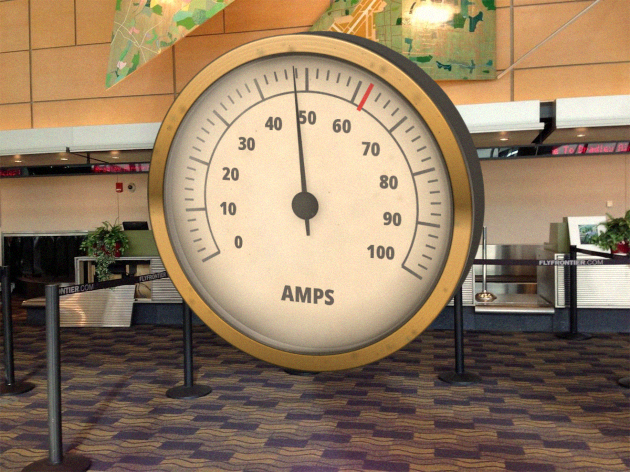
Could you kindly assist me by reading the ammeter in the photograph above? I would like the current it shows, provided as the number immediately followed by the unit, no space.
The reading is 48A
